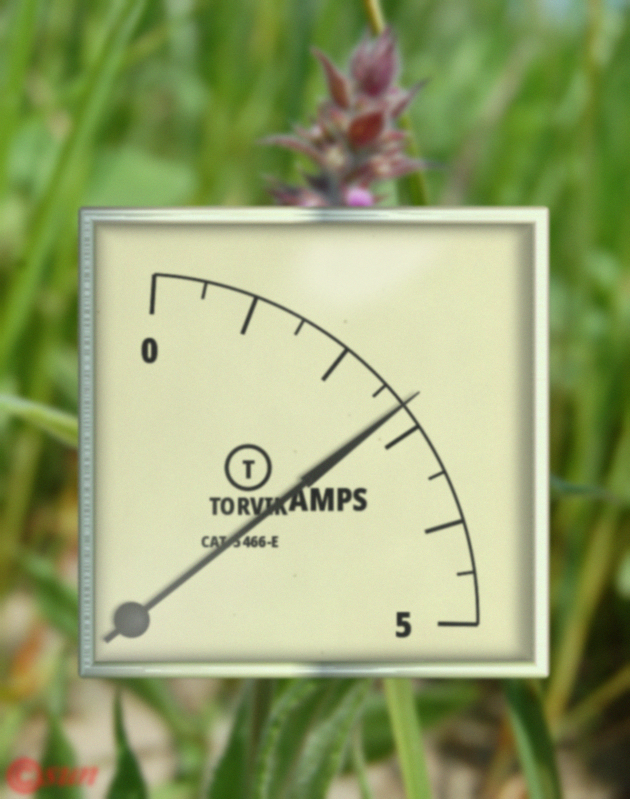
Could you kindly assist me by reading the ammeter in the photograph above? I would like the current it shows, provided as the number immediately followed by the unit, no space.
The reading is 2.75A
